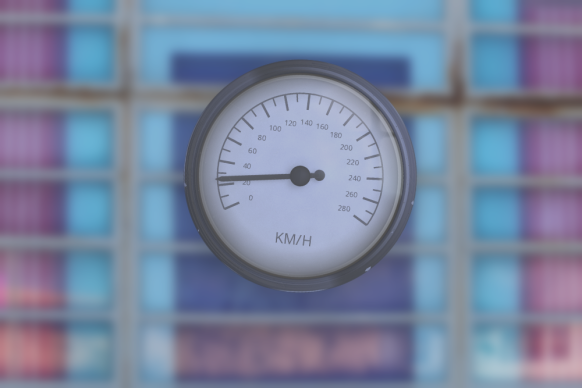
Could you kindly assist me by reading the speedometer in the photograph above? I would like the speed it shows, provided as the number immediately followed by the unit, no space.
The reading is 25km/h
